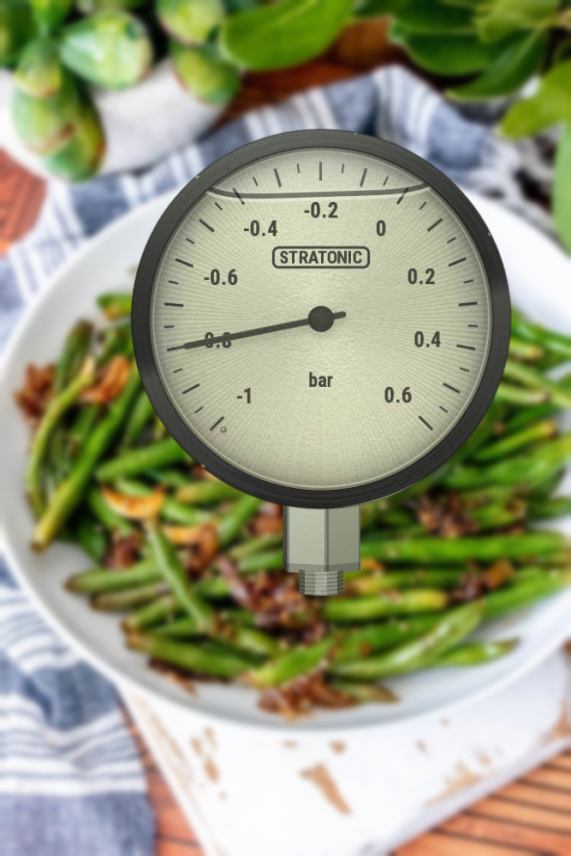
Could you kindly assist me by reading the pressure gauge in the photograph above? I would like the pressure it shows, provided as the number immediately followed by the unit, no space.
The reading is -0.8bar
